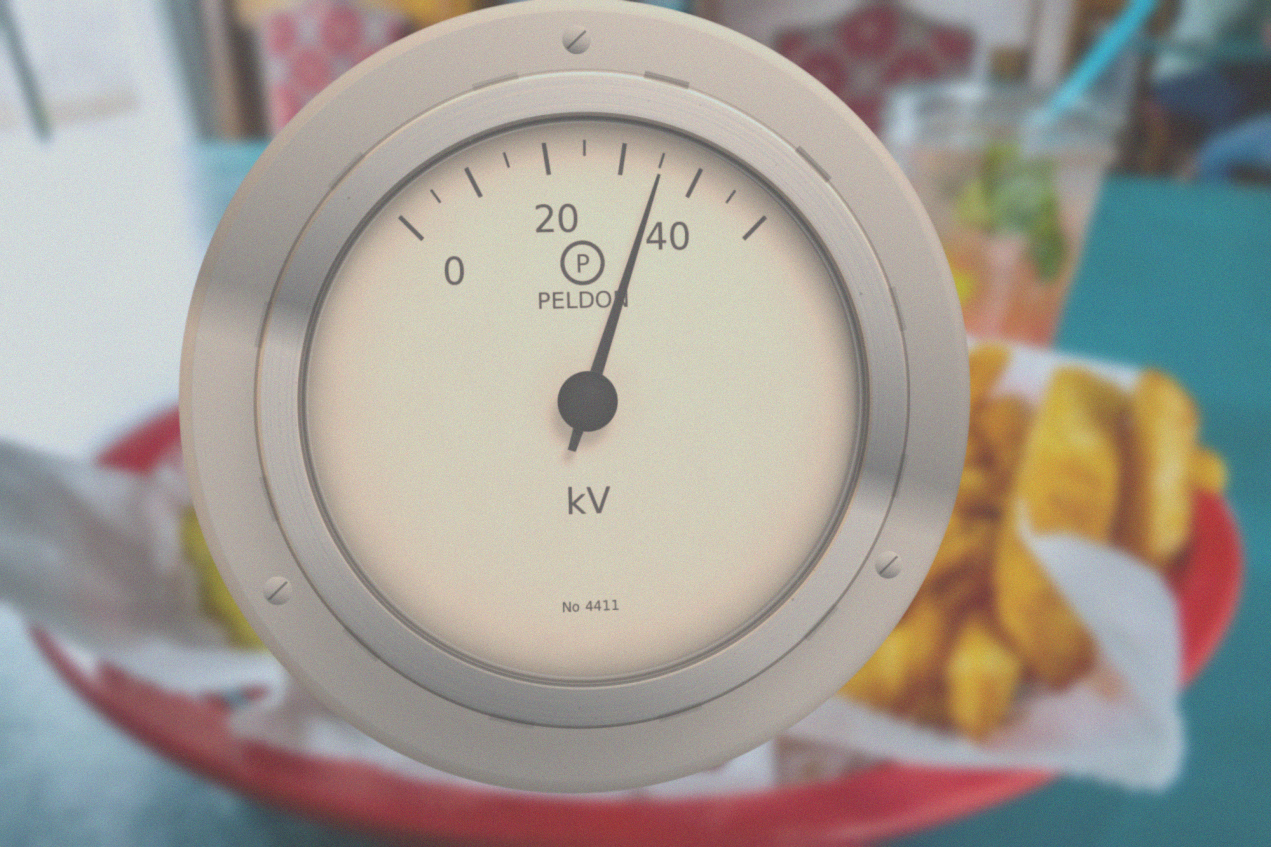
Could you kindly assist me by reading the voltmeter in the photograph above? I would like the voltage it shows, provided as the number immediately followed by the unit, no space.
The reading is 35kV
